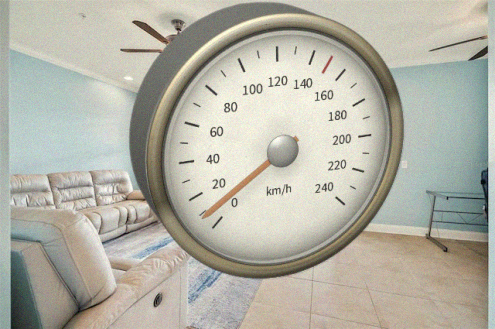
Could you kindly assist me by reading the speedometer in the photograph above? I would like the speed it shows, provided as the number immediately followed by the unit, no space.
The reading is 10km/h
